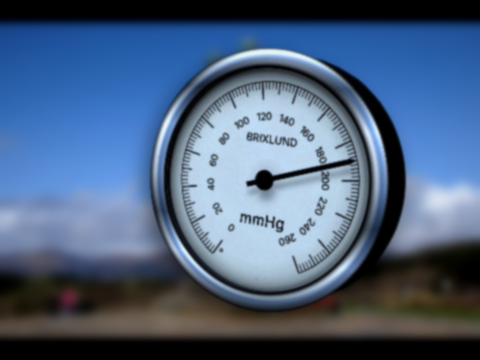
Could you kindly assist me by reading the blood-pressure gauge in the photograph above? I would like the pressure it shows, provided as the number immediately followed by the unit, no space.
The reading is 190mmHg
